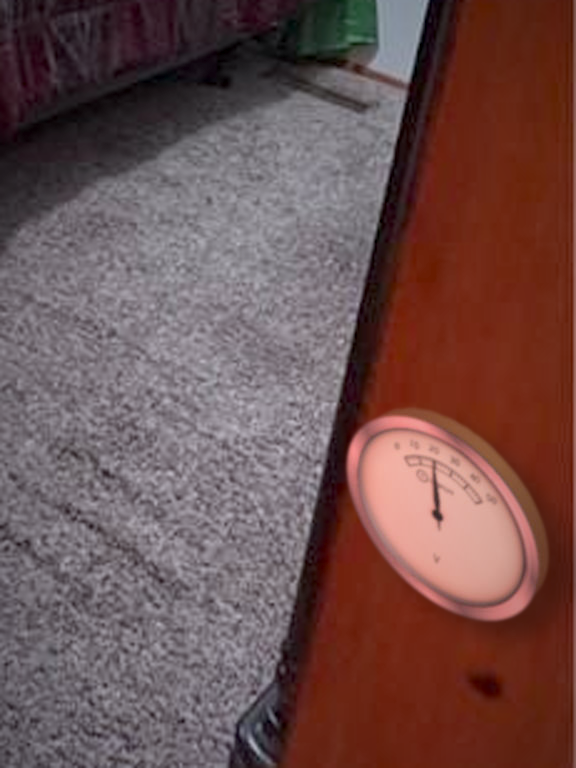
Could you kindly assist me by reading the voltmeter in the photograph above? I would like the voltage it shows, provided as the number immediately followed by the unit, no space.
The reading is 20V
